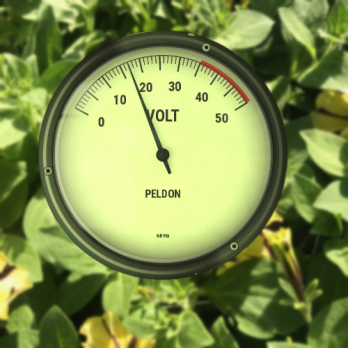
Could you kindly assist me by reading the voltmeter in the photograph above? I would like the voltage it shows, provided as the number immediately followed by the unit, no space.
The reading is 17V
